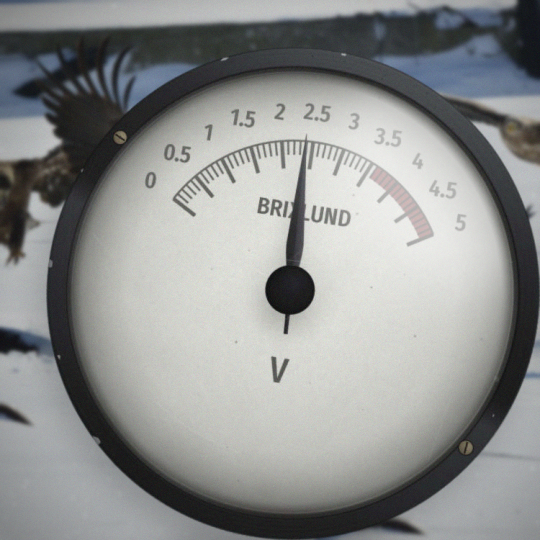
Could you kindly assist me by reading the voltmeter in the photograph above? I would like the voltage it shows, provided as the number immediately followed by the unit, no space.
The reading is 2.4V
